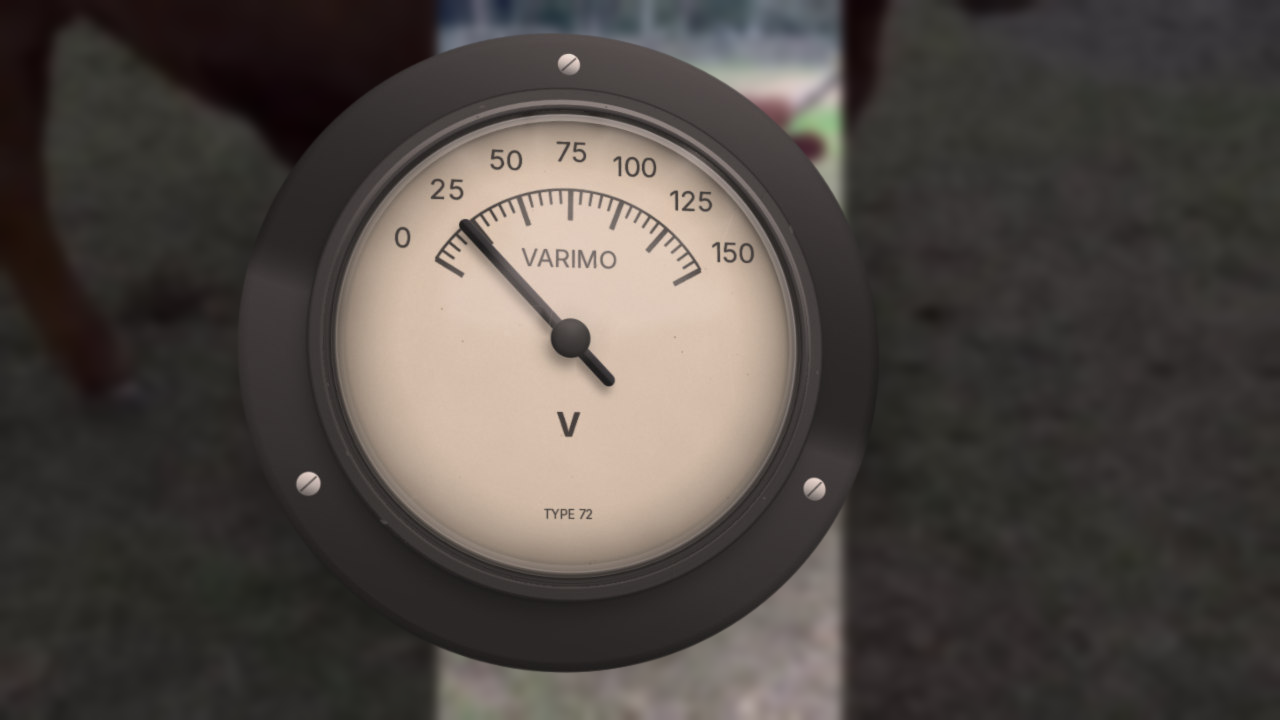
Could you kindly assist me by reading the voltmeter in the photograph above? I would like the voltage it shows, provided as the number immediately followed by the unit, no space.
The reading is 20V
